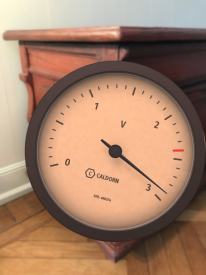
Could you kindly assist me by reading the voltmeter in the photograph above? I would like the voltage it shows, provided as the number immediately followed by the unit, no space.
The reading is 2.9V
